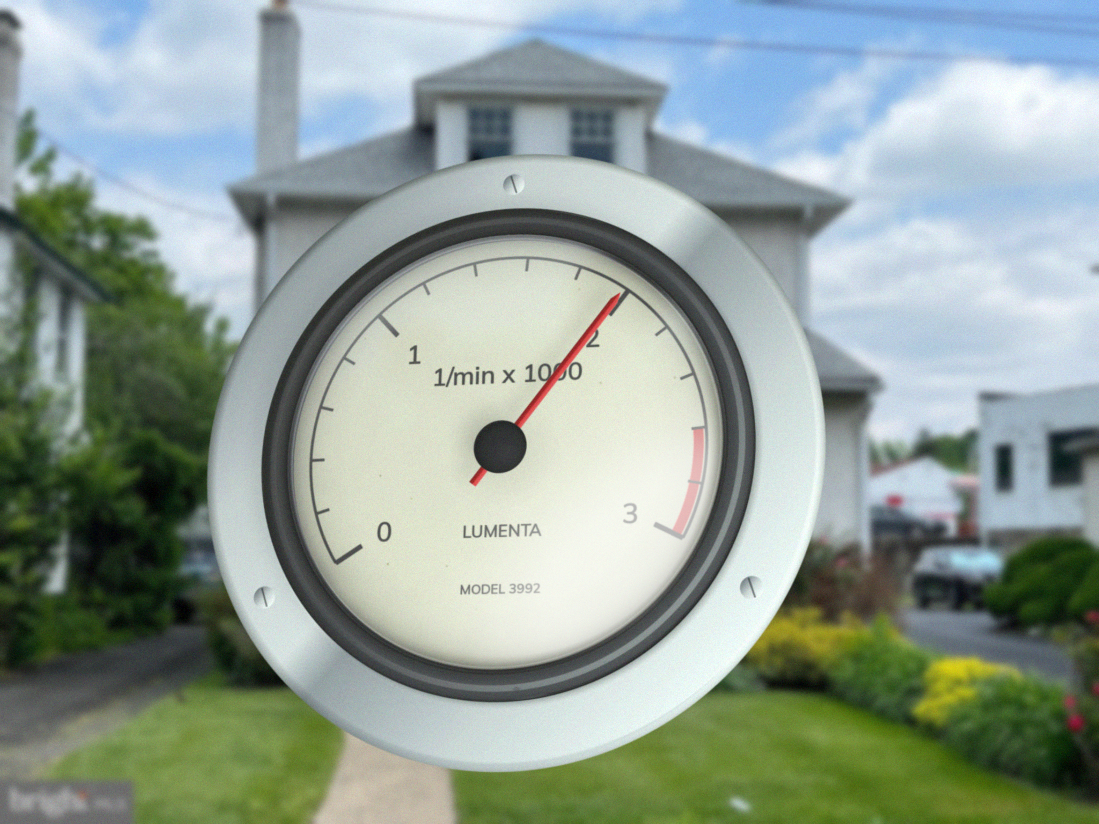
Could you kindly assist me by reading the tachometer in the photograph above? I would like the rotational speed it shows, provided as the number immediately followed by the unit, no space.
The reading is 2000rpm
